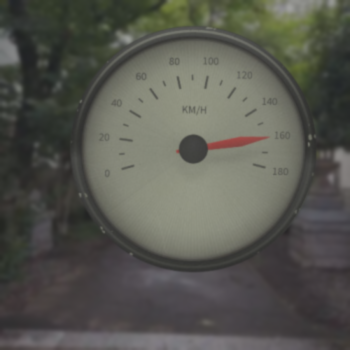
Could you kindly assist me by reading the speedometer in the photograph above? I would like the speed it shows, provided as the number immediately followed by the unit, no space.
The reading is 160km/h
